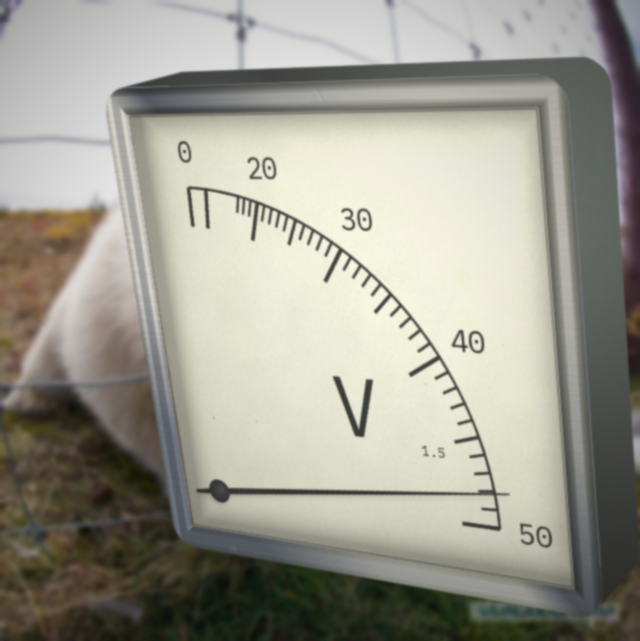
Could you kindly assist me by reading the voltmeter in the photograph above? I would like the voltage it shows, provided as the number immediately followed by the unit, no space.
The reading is 48V
